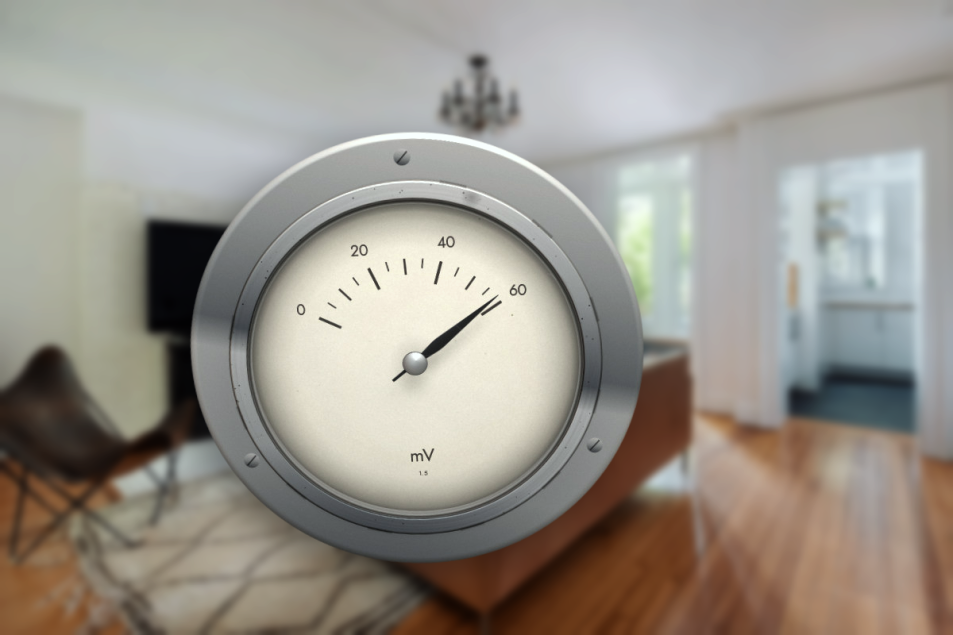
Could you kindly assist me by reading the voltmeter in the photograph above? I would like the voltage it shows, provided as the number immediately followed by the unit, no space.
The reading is 57.5mV
